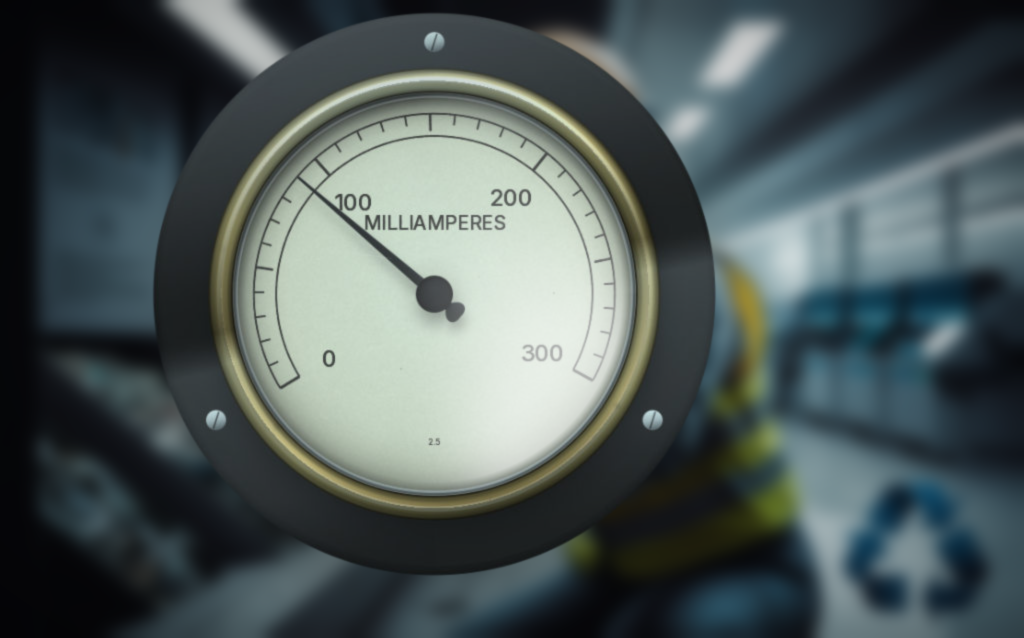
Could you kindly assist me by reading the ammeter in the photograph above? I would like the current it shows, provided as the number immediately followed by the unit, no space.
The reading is 90mA
